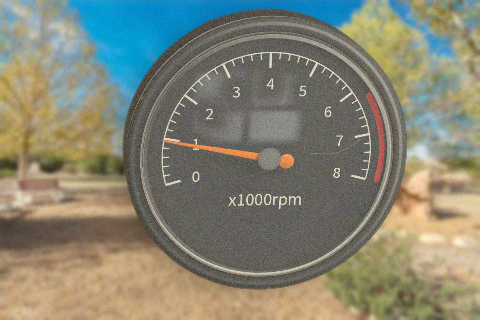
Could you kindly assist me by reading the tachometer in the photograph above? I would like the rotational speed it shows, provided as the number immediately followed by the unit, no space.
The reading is 1000rpm
